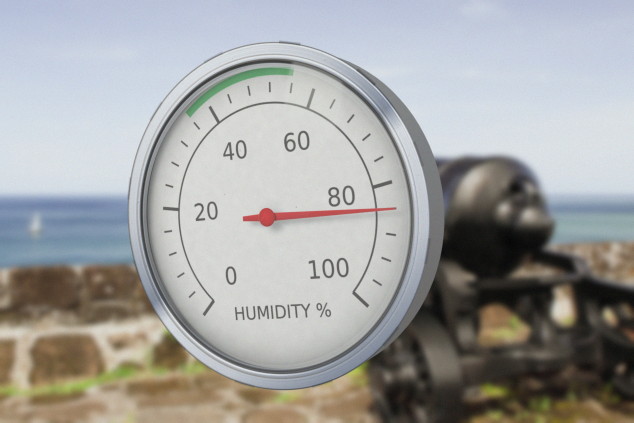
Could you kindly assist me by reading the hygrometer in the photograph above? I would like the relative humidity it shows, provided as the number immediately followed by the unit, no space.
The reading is 84%
